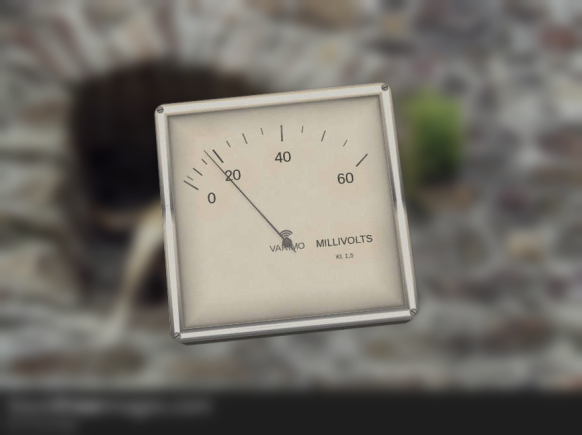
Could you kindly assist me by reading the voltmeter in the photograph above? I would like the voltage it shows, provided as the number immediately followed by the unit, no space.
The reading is 17.5mV
